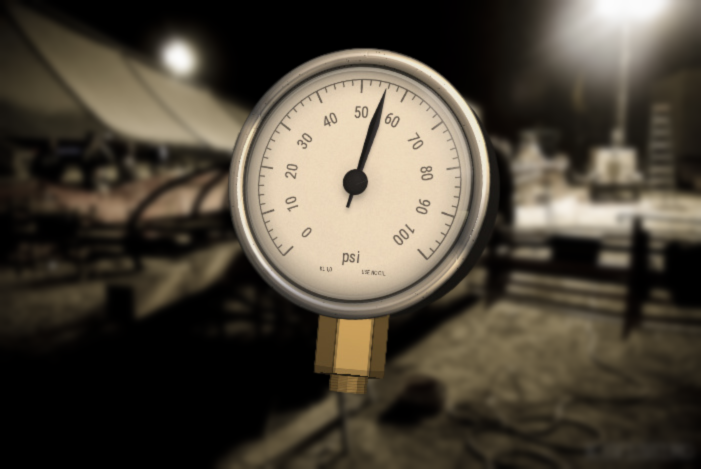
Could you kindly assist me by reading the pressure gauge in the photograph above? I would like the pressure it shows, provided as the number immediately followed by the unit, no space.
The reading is 56psi
